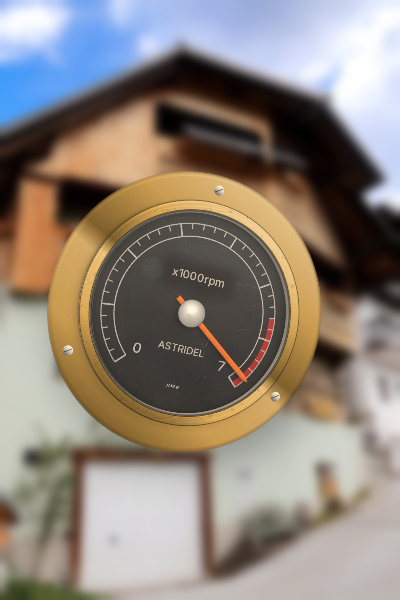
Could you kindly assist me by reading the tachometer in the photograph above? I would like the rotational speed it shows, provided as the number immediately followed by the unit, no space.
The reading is 6800rpm
